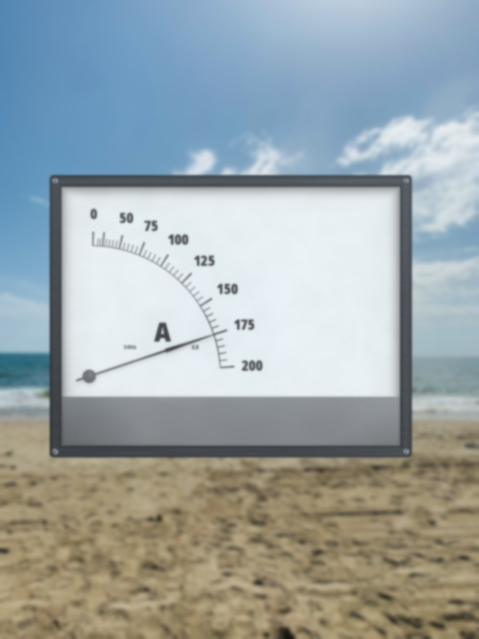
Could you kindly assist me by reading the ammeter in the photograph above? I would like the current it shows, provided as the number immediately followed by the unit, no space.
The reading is 175A
